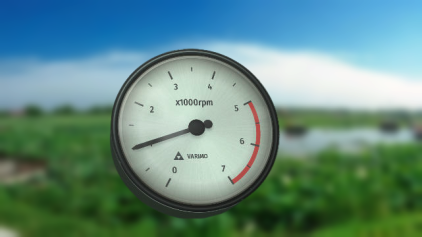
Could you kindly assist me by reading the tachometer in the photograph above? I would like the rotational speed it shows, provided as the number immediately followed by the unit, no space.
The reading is 1000rpm
